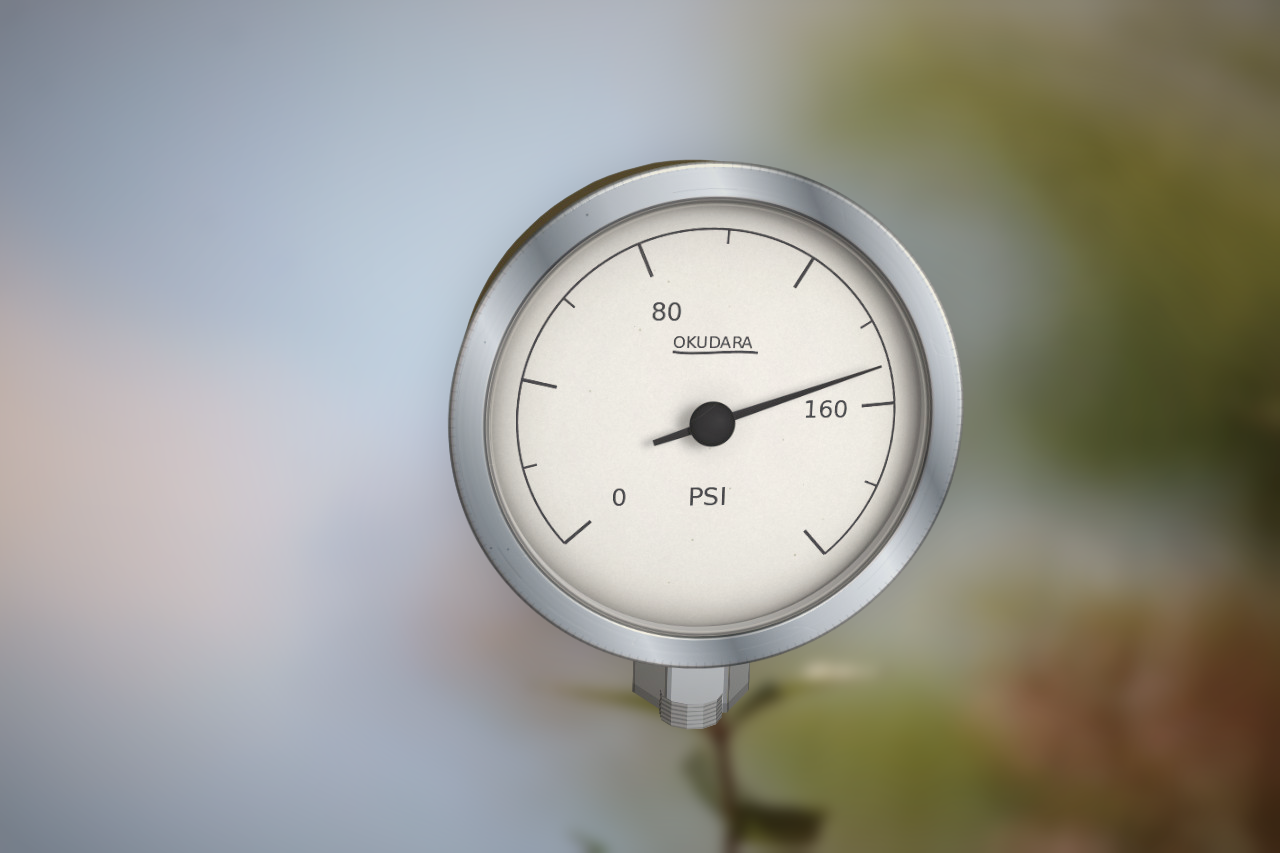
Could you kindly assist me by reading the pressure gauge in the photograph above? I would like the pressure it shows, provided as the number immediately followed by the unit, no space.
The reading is 150psi
